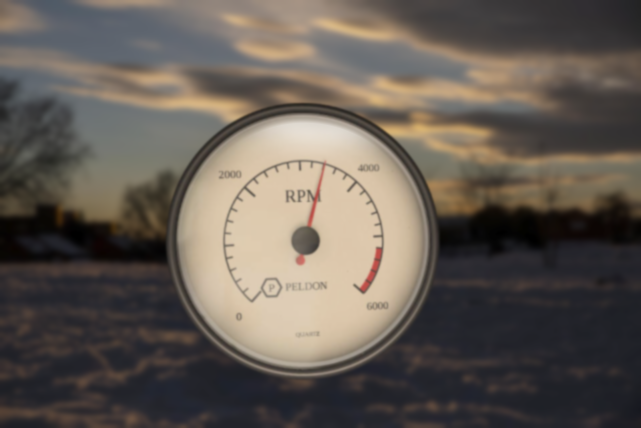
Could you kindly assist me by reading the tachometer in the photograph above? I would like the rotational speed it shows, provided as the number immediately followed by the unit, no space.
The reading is 3400rpm
